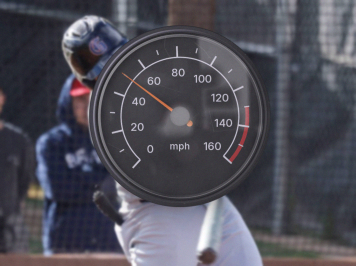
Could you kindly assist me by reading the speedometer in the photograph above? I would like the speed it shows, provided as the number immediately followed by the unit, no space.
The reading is 50mph
